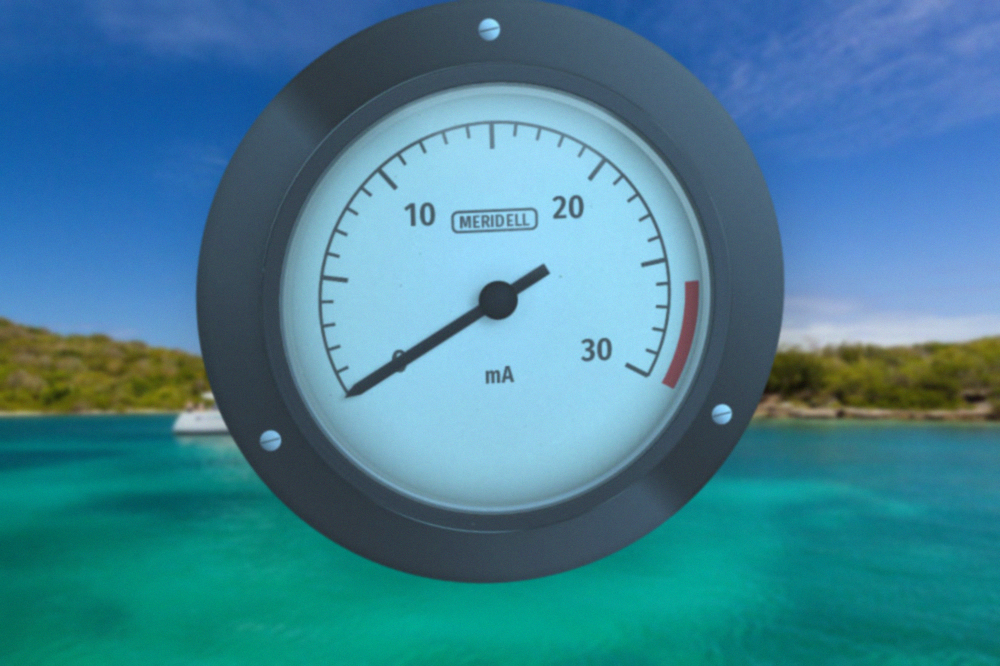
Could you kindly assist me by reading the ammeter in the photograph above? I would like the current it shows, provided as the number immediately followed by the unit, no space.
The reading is 0mA
